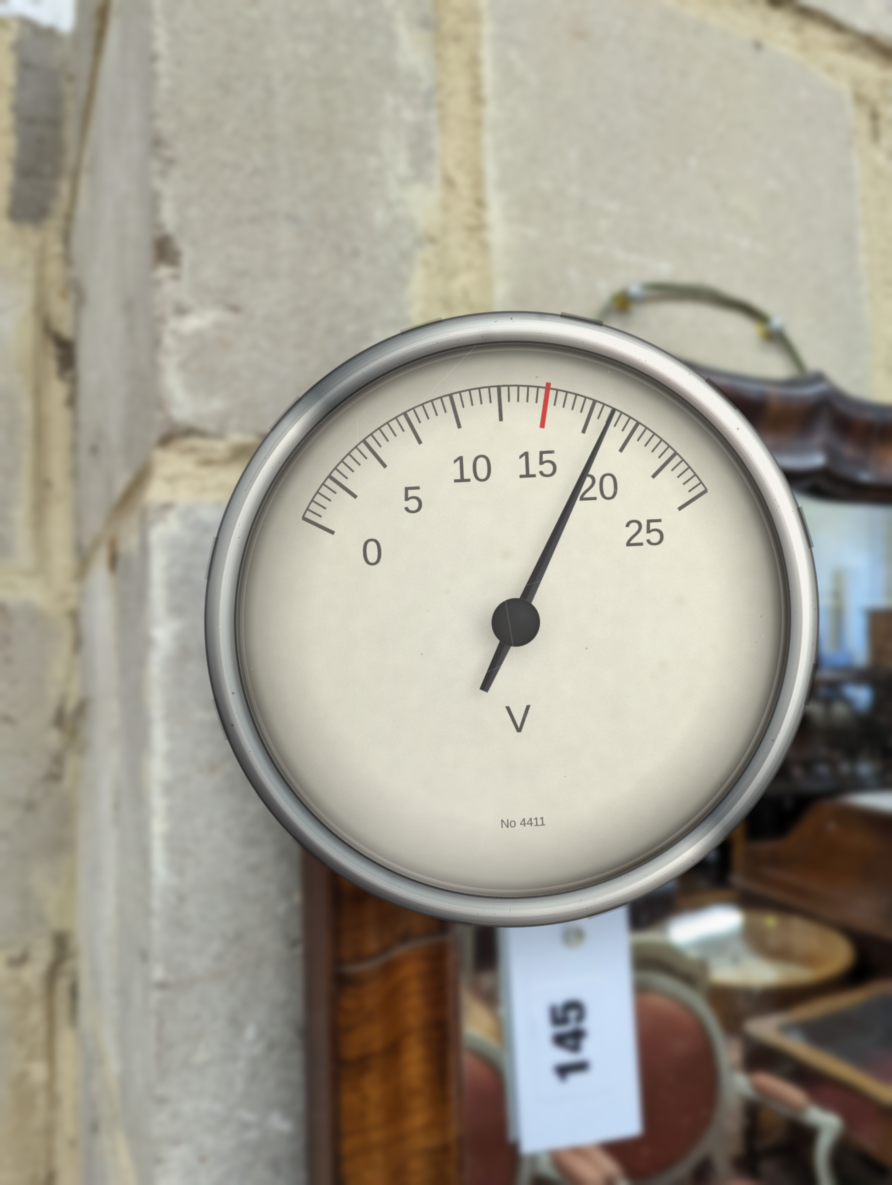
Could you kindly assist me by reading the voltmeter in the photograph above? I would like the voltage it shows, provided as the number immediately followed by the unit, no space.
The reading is 18.5V
